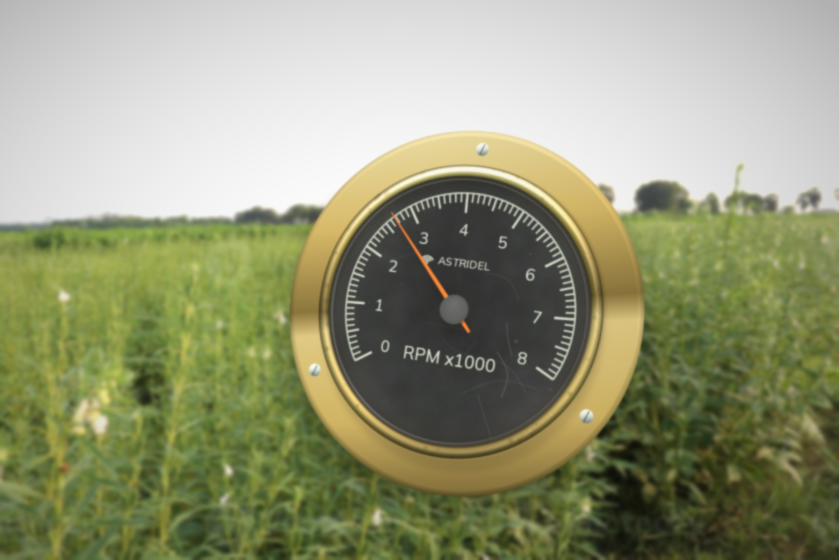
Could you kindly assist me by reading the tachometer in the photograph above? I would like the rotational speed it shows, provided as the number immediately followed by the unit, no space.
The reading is 2700rpm
